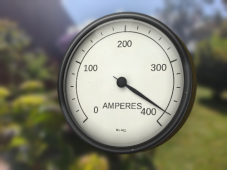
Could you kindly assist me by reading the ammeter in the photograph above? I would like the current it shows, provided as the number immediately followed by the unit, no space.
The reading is 380A
